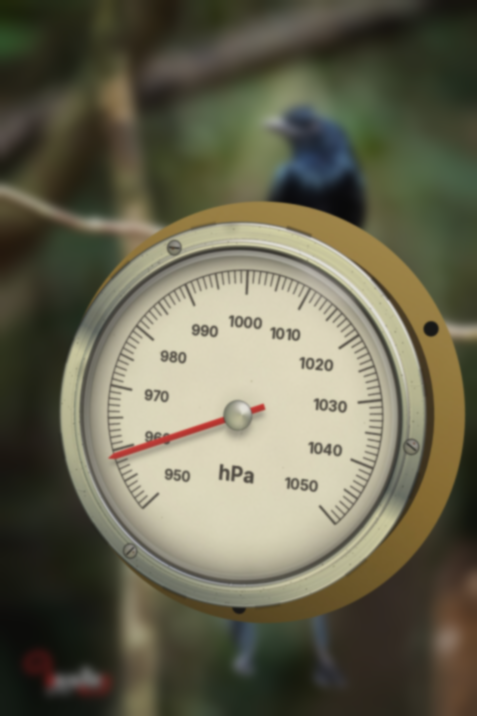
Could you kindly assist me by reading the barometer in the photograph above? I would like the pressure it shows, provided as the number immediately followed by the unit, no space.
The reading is 959hPa
